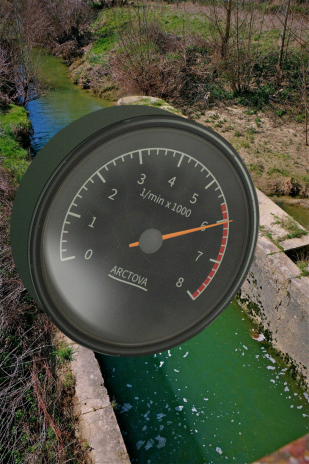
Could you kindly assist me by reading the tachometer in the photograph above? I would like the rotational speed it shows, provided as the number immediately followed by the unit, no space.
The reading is 6000rpm
